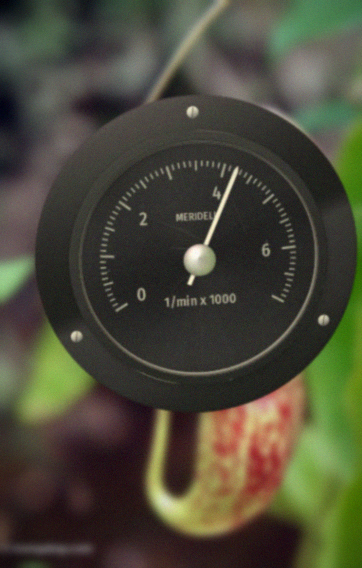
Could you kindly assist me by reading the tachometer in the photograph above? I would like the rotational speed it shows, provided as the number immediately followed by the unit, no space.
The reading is 4200rpm
